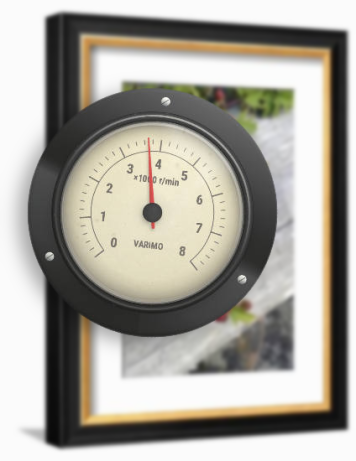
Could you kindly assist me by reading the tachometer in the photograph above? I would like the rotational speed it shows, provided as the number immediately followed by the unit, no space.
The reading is 3700rpm
